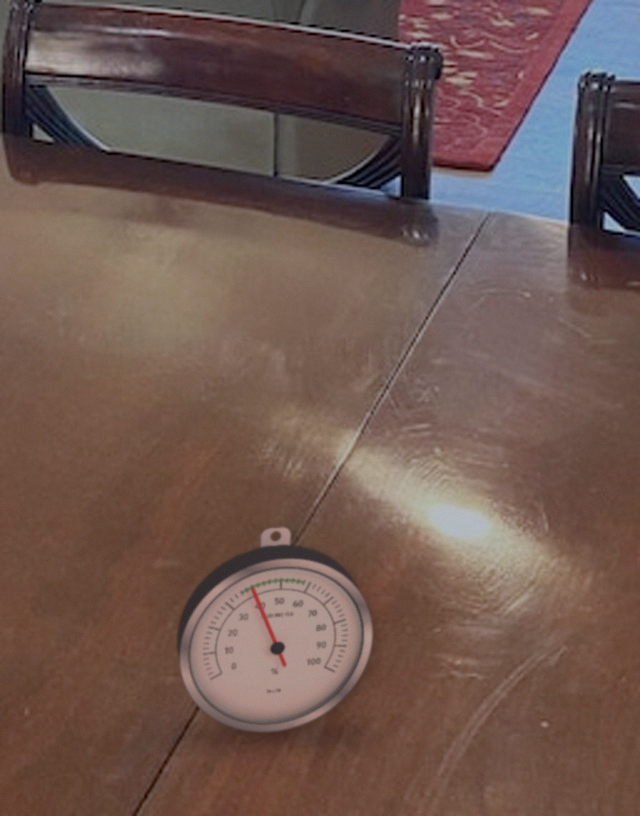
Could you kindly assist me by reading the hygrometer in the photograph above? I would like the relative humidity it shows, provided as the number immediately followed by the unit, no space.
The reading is 40%
